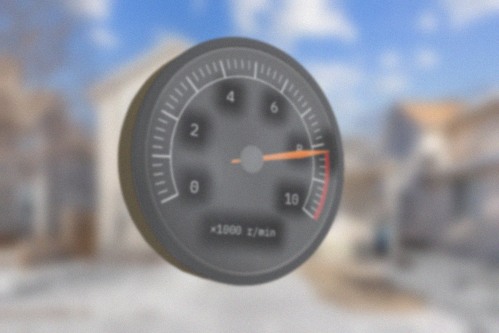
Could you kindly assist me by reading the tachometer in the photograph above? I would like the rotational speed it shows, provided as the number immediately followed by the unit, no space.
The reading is 8200rpm
